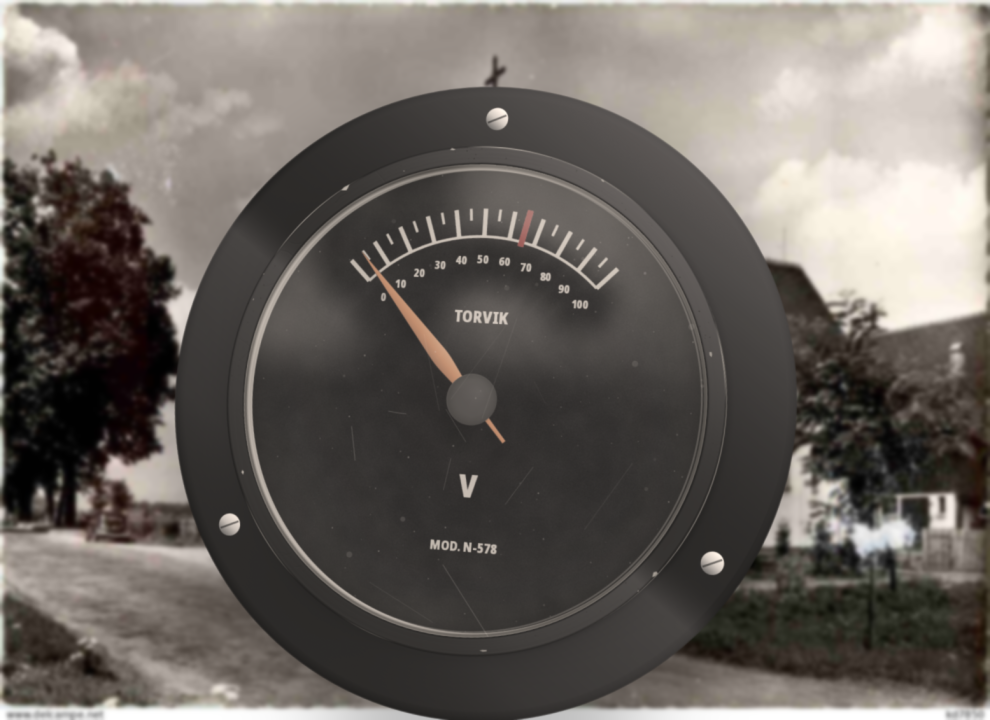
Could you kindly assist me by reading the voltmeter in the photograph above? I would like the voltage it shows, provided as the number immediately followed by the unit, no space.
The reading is 5V
